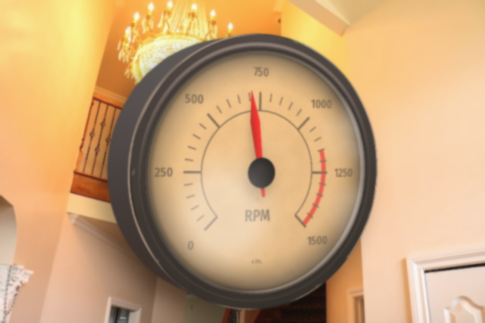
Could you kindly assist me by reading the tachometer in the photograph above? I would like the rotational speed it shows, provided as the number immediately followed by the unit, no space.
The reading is 700rpm
